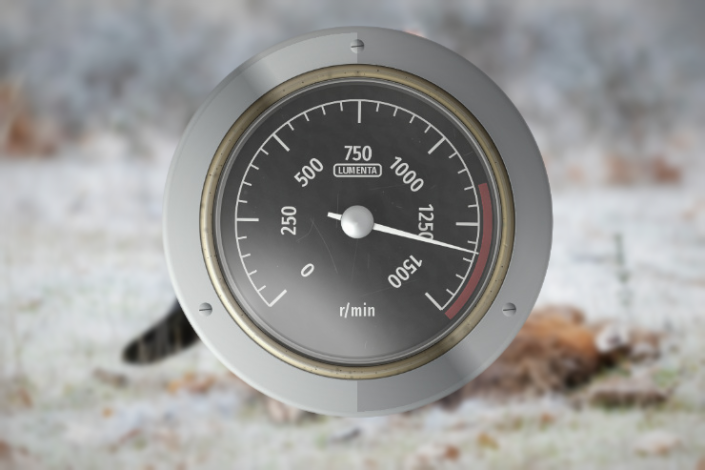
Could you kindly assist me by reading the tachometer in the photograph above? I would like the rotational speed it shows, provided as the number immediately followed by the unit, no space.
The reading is 1325rpm
